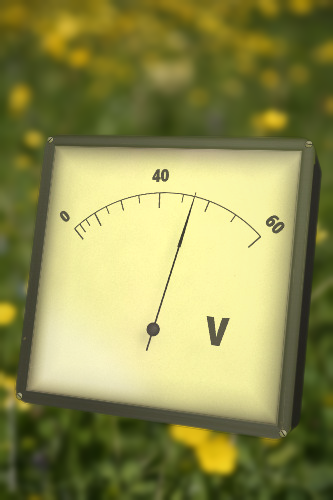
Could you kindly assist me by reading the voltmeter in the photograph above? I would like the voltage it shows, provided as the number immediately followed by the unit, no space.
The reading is 47.5V
